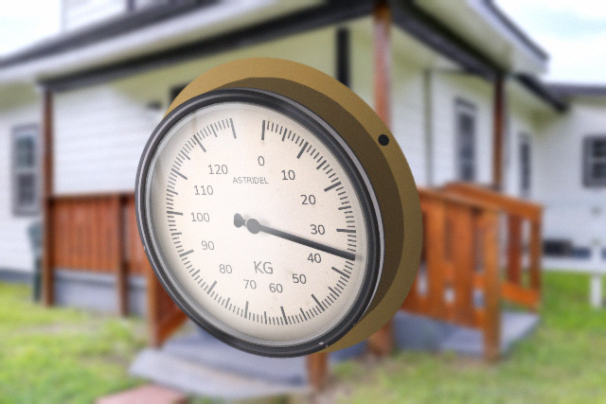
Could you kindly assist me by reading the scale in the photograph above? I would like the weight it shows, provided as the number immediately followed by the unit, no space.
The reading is 35kg
